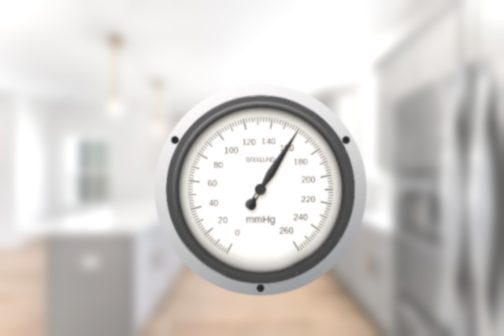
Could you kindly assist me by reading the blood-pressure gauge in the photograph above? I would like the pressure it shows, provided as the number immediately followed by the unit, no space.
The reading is 160mmHg
